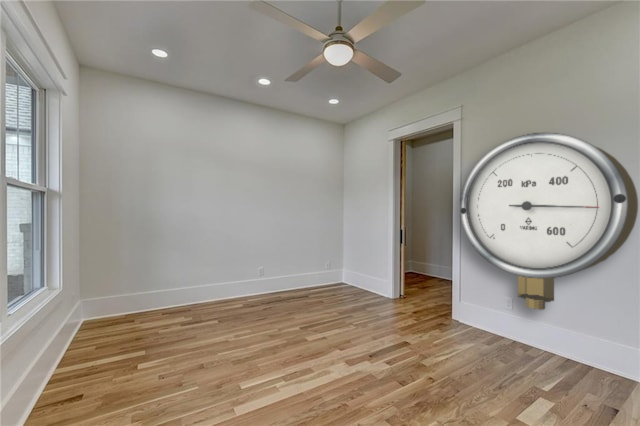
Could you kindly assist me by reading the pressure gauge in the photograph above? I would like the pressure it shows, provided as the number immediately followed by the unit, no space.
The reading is 500kPa
